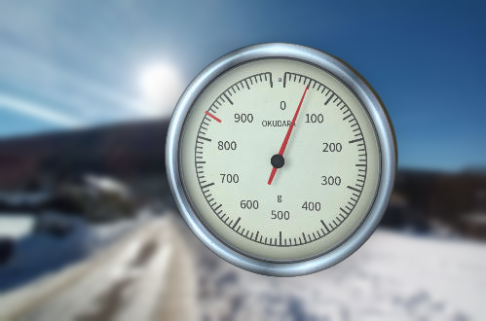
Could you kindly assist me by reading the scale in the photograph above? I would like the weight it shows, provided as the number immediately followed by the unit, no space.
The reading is 50g
